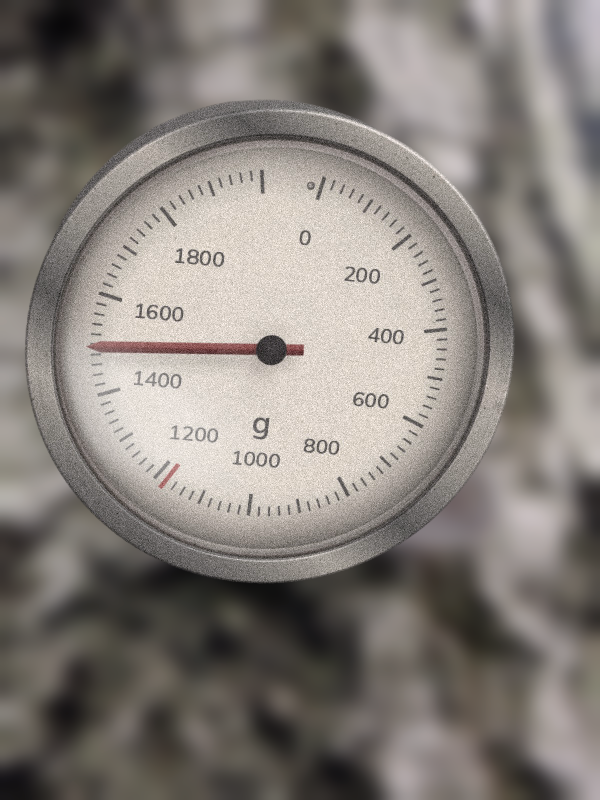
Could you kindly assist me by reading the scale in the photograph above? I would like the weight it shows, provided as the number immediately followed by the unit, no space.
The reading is 1500g
